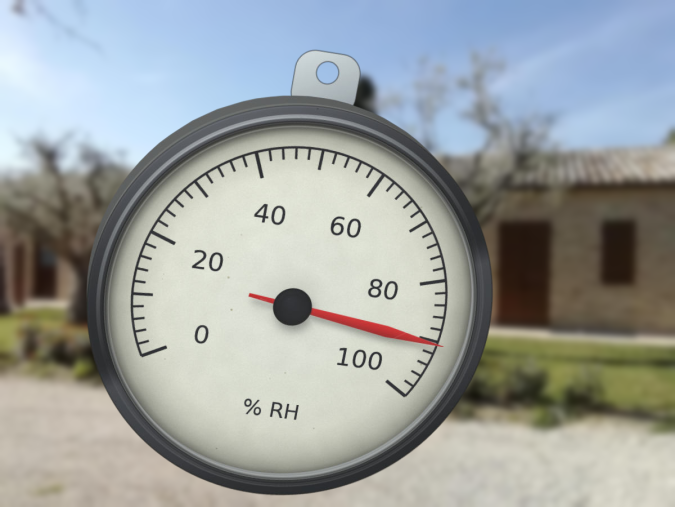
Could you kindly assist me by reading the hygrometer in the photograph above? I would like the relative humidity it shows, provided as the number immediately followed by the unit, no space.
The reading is 90%
